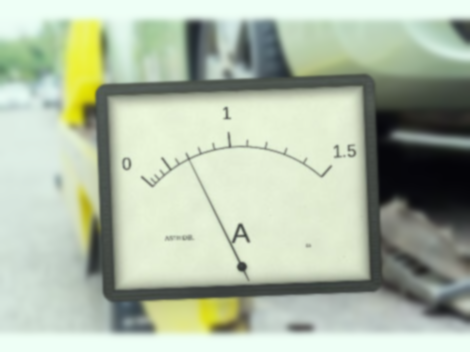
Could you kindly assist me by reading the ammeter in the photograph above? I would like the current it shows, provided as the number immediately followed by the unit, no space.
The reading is 0.7A
